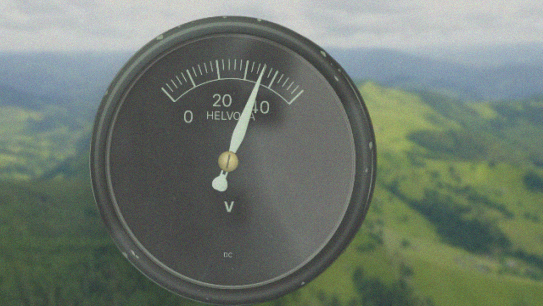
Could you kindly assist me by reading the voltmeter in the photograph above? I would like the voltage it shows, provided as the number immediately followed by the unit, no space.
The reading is 36V
